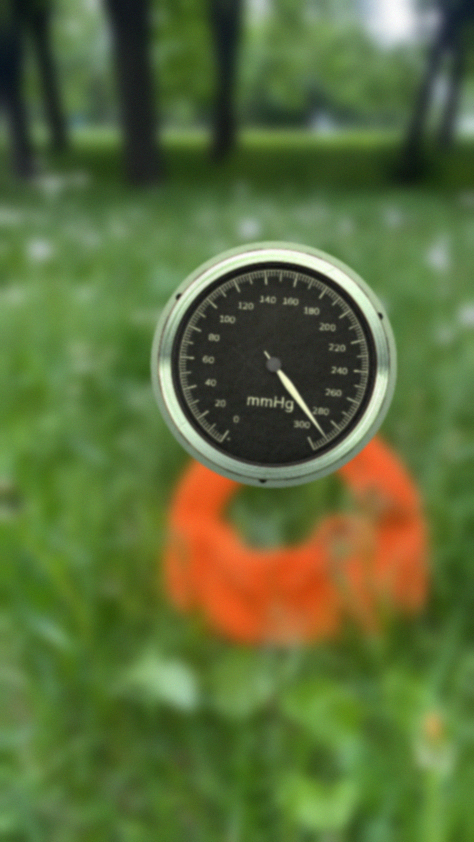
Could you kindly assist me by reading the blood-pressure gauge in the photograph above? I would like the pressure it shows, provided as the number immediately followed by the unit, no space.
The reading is 290mmHg
